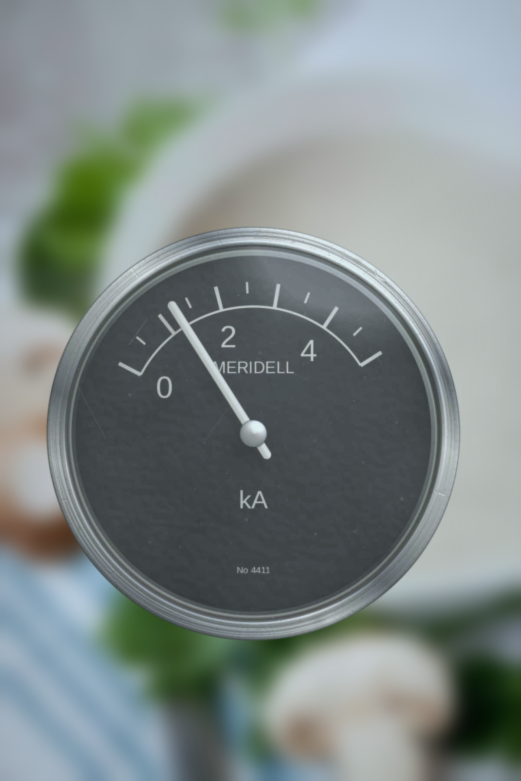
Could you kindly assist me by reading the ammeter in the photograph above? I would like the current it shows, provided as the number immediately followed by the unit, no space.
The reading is 1.25kA
